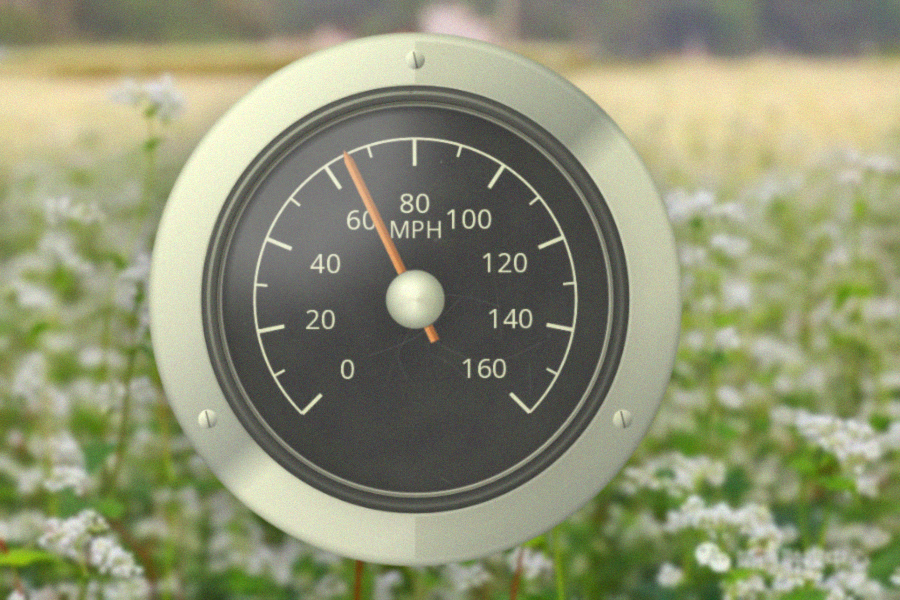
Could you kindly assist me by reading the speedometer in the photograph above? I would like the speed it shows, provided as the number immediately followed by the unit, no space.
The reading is 65mph
